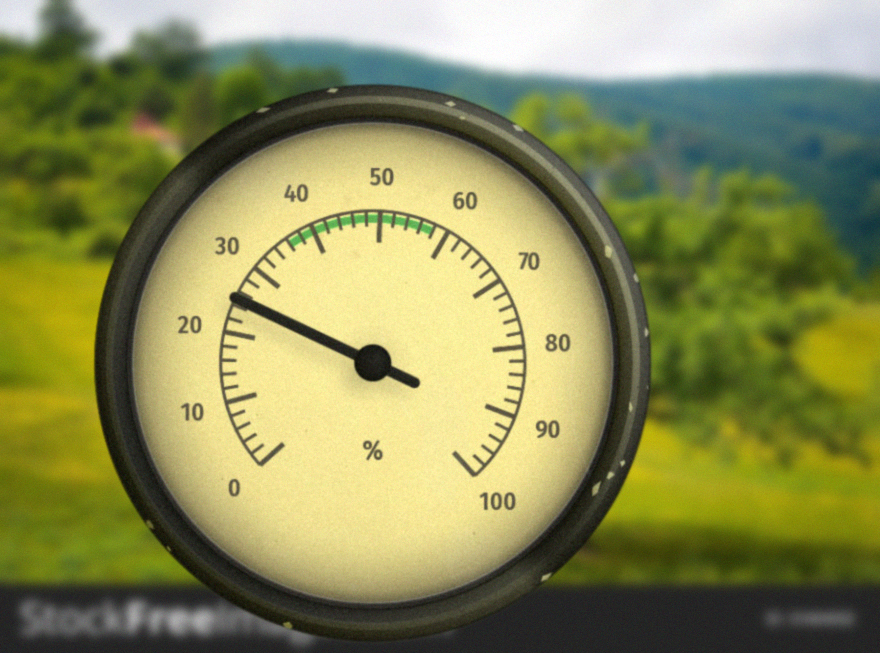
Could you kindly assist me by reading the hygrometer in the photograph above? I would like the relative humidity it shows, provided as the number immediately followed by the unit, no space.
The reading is 25%
